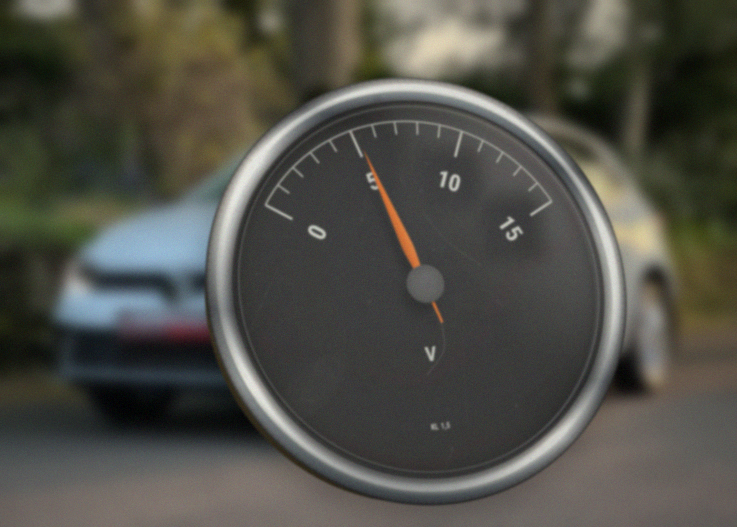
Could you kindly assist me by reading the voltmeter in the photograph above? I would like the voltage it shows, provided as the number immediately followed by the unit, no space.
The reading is 5V
